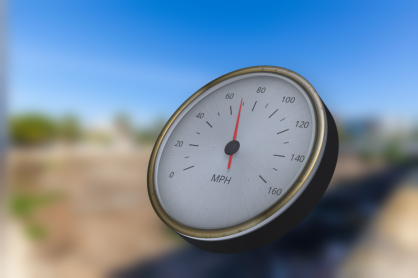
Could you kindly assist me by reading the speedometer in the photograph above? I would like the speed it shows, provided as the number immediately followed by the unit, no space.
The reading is 70mph
